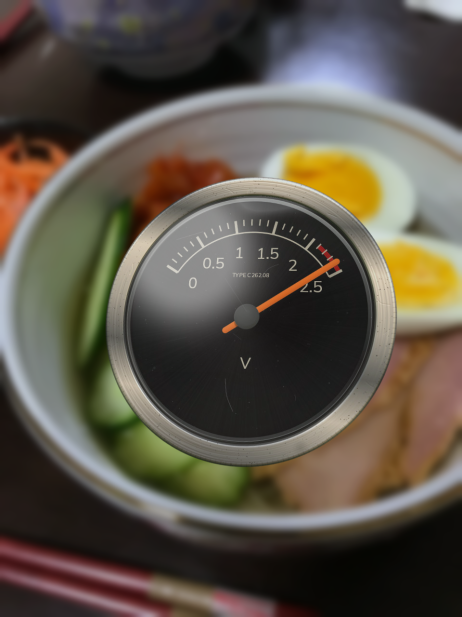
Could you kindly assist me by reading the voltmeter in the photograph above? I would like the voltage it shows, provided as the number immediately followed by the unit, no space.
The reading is 2.4V
